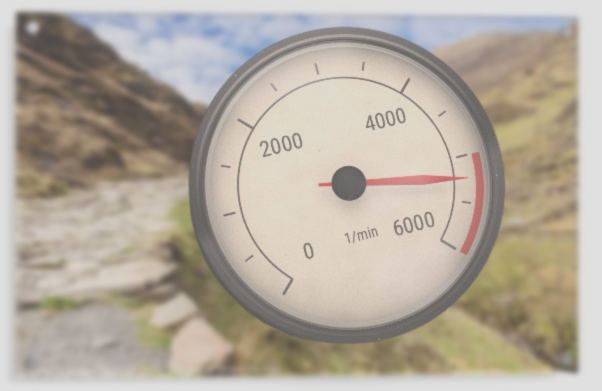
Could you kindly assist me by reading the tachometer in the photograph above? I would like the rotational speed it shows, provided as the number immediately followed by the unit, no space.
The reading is 5250rpm
